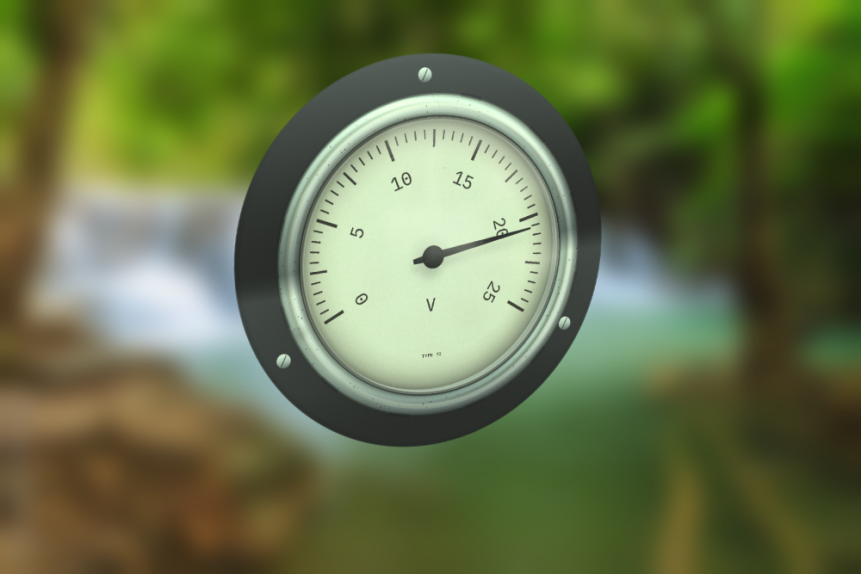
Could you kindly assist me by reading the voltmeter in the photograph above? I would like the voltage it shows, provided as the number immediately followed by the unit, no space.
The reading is 20.5V
